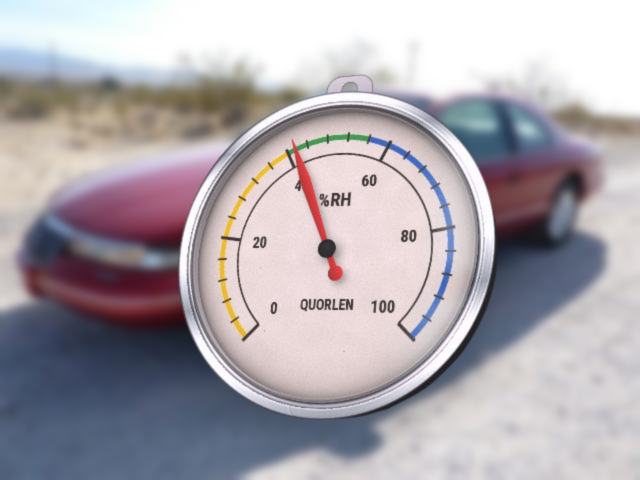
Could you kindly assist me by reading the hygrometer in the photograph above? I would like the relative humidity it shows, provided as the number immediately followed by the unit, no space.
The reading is 42%
